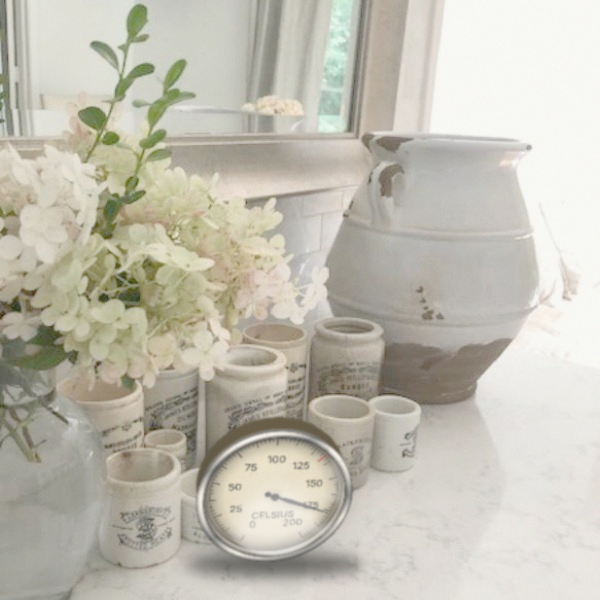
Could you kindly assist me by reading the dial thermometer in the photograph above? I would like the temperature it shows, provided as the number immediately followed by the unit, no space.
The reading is 175°C
